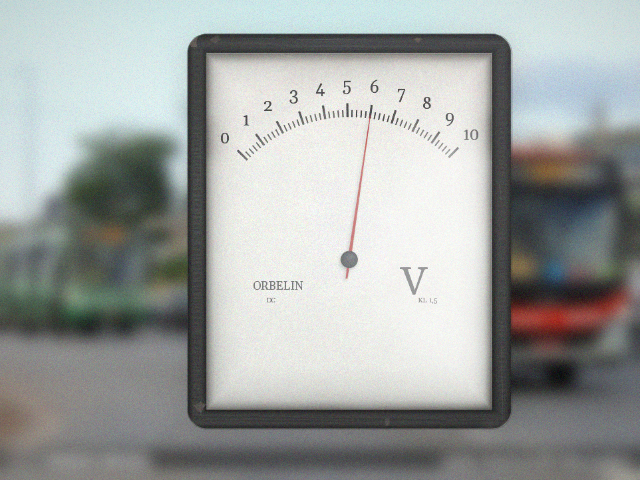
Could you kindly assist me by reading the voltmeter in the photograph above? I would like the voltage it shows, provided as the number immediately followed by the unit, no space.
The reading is 6V
